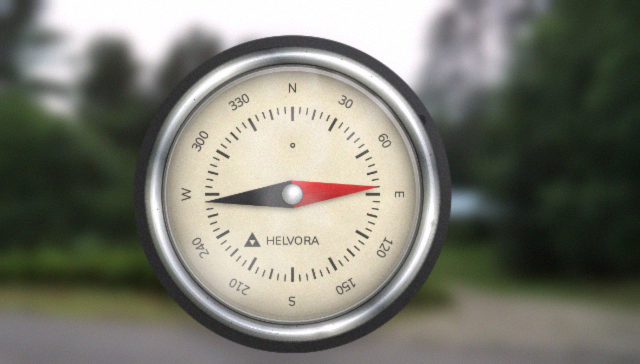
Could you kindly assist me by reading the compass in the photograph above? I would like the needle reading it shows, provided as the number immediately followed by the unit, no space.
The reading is 85°
